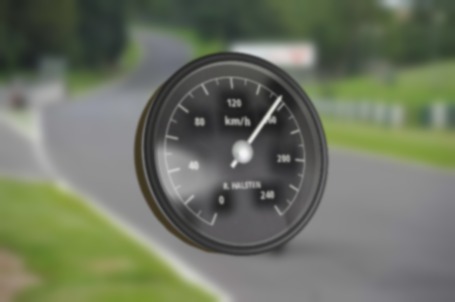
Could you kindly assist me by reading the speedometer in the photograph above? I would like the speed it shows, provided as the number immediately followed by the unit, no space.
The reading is 155km/h
